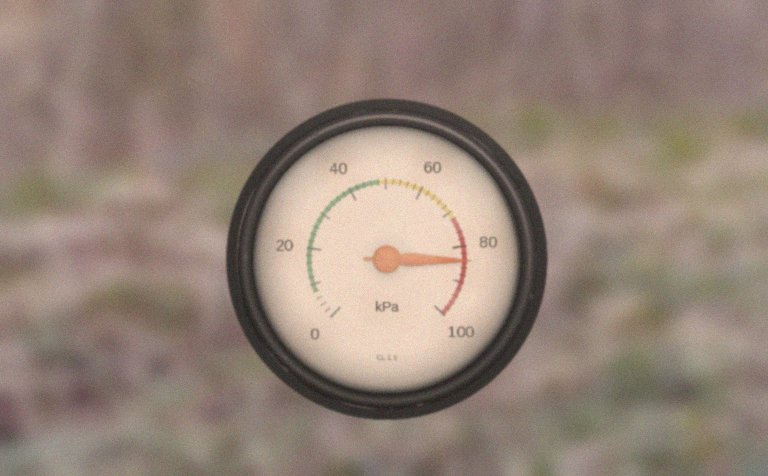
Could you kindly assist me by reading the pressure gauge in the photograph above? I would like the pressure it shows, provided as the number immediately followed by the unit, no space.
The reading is 84kPa
